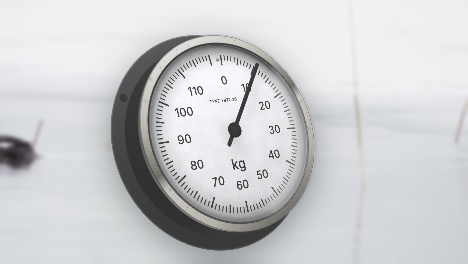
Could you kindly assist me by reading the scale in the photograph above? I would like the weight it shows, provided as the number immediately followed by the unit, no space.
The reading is 10kg
